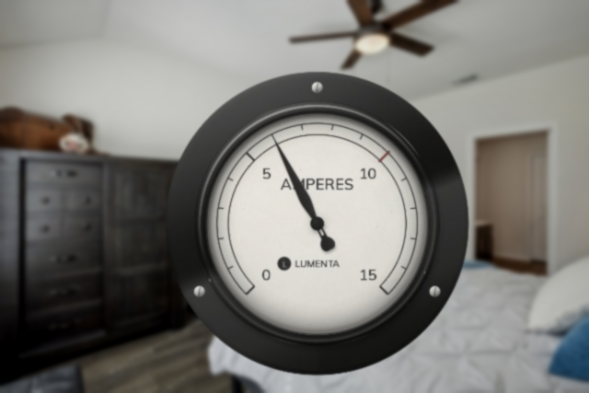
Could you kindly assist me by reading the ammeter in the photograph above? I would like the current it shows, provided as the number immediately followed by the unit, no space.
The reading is 6A
